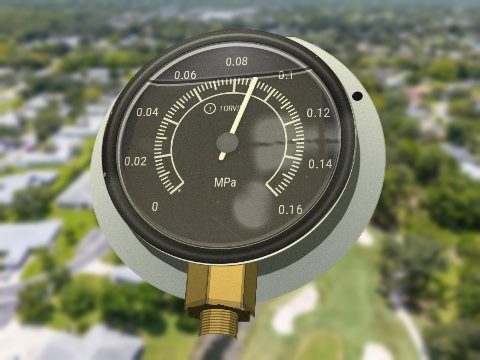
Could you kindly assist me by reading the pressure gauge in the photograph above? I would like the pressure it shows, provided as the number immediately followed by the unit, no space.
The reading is 0.09MPa
